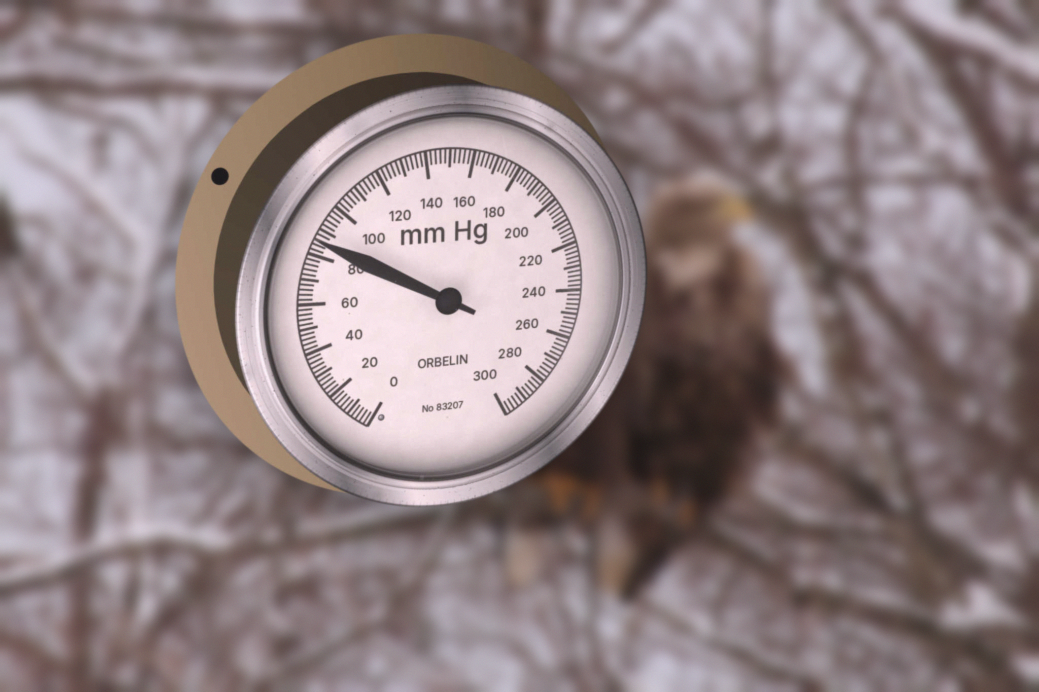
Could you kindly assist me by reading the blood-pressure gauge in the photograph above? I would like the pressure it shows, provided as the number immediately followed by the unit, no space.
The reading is 86mmHg
